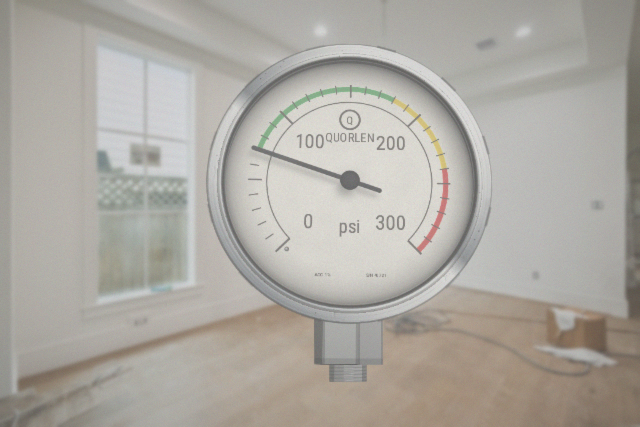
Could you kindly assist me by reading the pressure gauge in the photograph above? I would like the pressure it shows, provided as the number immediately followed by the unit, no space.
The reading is 70psi
